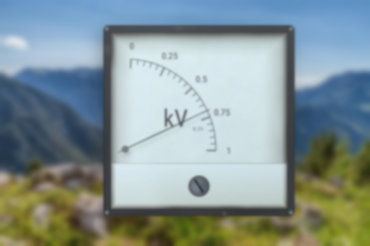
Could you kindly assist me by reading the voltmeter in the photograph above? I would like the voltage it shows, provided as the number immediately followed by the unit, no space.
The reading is 0.7kV
